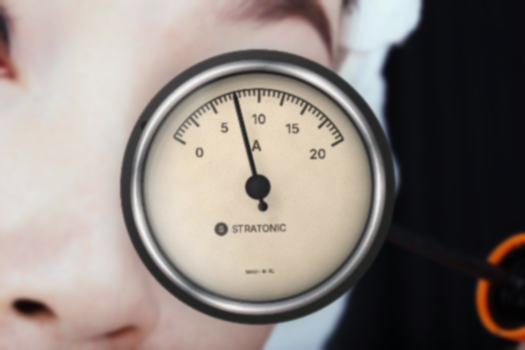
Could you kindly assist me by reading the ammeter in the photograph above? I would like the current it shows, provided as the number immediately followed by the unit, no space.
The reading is 7.5A
